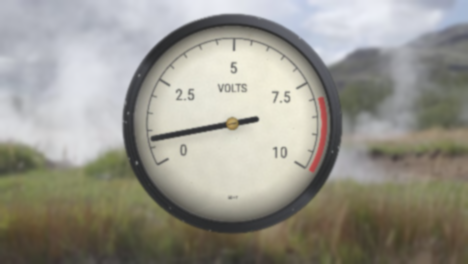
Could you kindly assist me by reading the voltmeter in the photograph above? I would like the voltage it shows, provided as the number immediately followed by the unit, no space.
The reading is 0.75V
